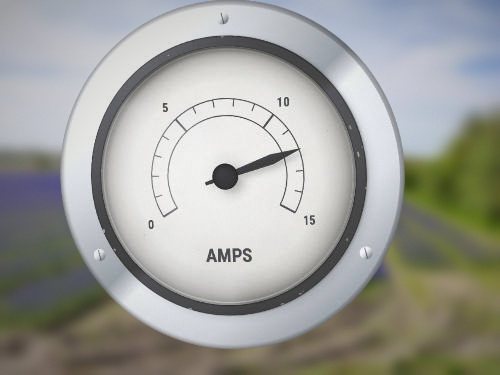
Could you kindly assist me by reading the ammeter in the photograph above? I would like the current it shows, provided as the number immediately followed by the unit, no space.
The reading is 12A
